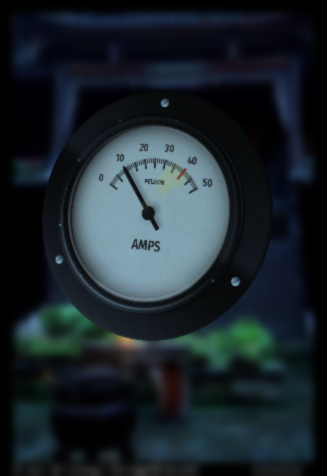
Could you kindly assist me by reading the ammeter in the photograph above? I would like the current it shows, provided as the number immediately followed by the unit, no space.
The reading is 10A
